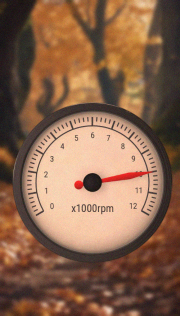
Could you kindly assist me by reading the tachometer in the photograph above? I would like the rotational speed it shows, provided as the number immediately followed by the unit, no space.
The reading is 10000rpm
